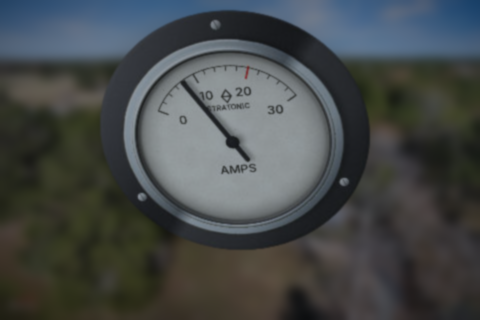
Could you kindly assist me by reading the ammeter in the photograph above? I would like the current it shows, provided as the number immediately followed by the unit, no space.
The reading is 8A
